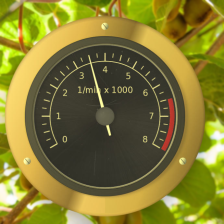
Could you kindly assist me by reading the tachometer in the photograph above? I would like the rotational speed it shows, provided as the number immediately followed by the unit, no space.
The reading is 3500rpm
